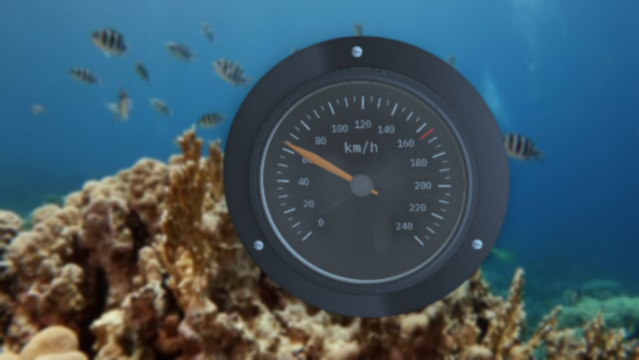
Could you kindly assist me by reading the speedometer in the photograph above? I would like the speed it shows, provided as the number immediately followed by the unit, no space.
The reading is 65km/h
